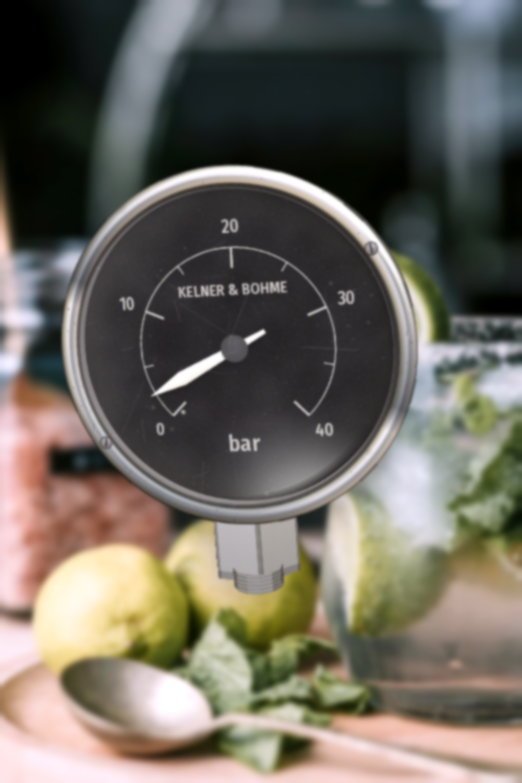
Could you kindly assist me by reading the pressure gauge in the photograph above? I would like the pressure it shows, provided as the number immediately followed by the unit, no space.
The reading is 2.5bar
